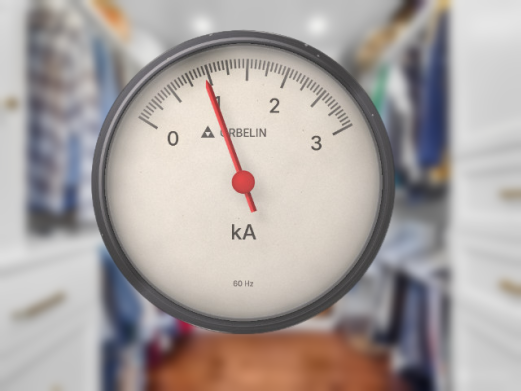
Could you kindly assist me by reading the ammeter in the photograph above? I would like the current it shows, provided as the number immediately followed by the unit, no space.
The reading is 0.95kA
